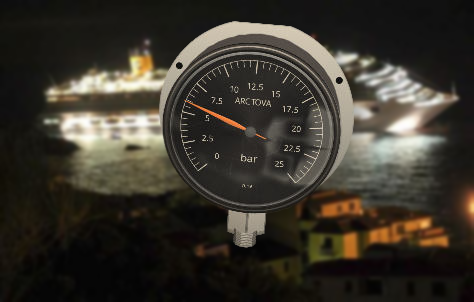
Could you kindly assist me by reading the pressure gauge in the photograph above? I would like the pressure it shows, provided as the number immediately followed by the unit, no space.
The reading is 6bar
